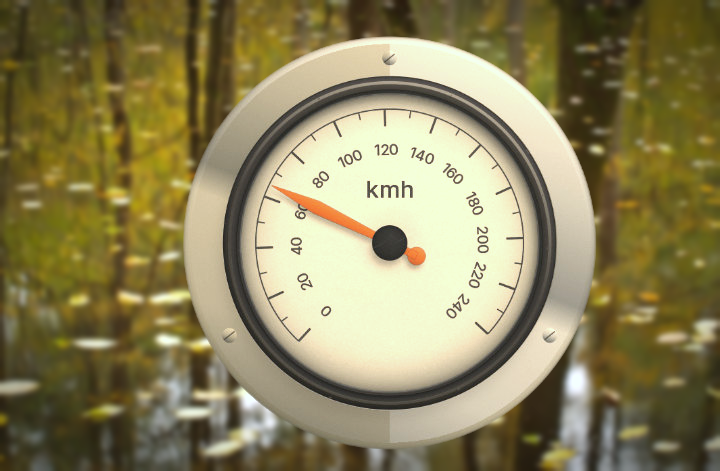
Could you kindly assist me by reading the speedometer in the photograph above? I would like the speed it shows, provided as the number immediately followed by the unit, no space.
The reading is 65km/h
